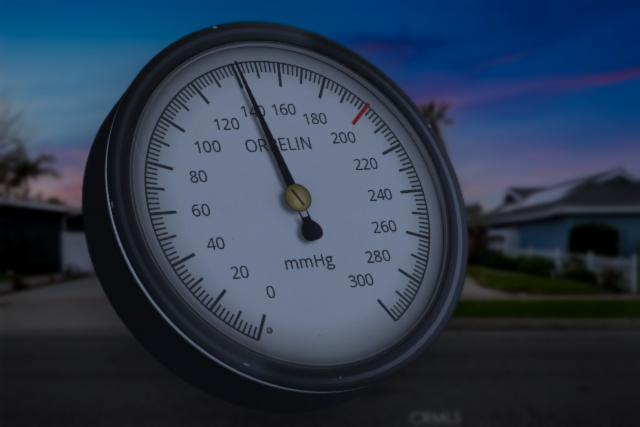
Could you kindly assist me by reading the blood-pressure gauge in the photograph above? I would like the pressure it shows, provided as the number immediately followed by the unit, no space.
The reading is 140mmHg
